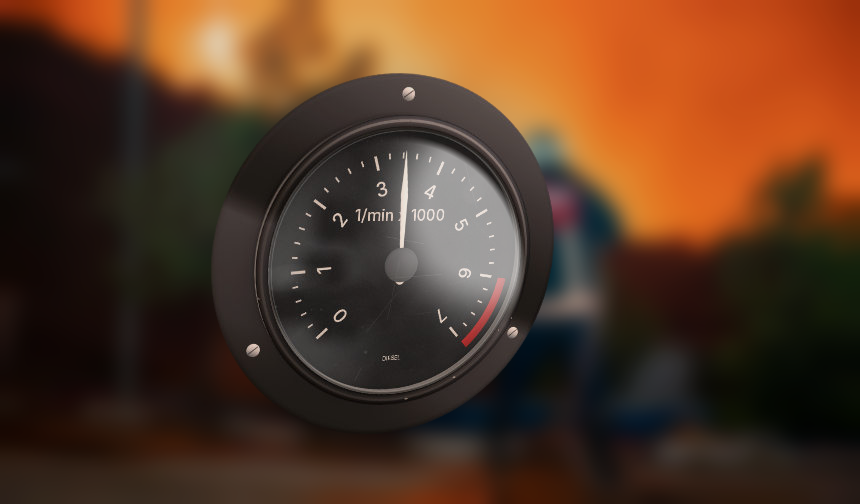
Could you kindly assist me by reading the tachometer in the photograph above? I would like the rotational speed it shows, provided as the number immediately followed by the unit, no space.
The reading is 3400rpm
